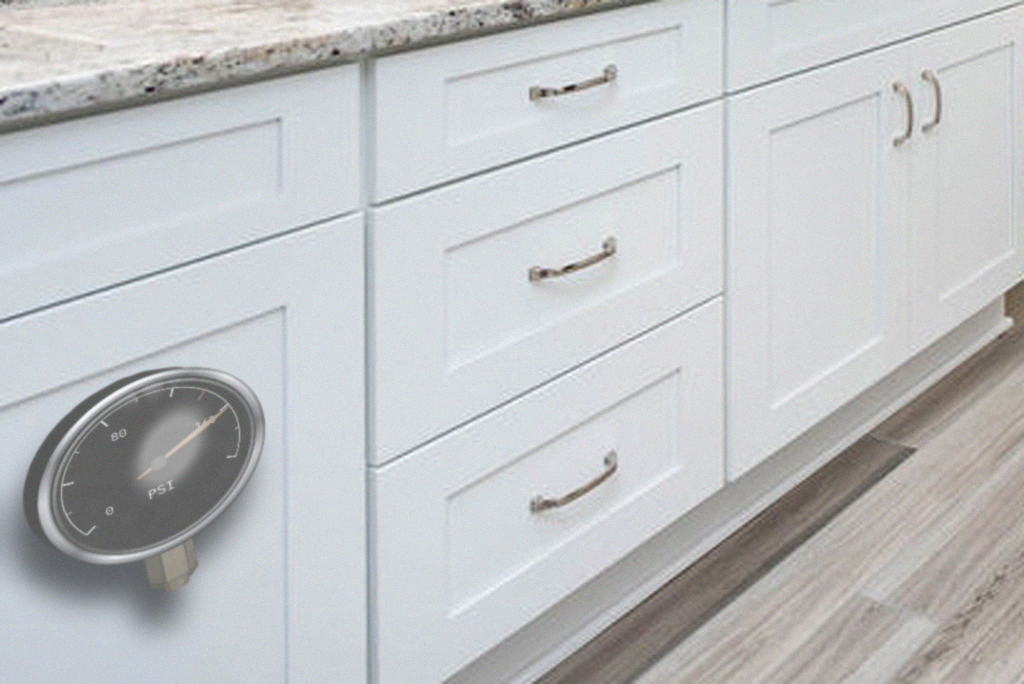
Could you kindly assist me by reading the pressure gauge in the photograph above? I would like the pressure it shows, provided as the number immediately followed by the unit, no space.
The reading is 160psi
